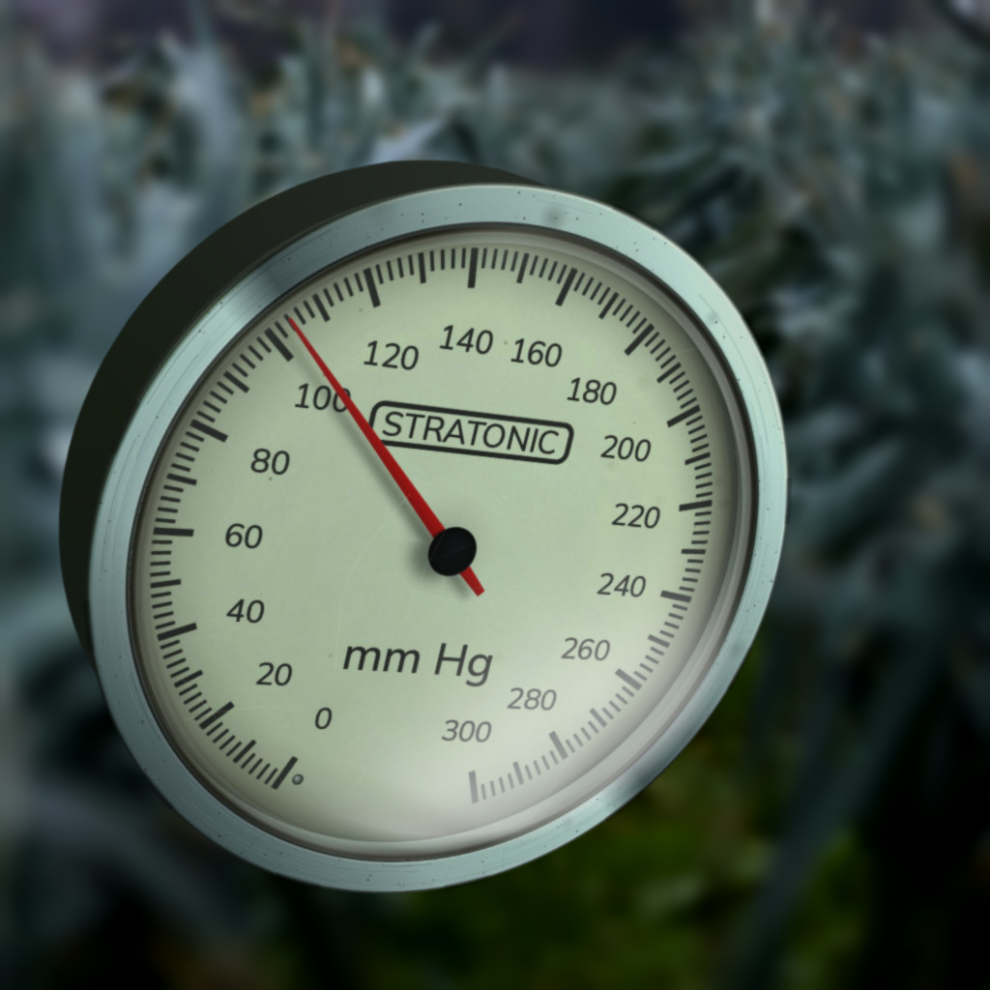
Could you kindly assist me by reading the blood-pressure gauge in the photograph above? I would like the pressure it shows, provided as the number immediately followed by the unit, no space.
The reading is 104mmHg
